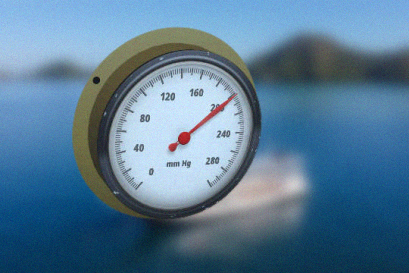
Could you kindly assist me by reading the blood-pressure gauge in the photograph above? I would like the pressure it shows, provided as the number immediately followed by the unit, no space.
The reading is 200mmHg
